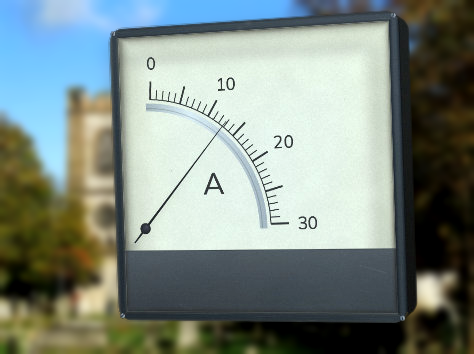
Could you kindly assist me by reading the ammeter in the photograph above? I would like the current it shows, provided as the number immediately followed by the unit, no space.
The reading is 13A
